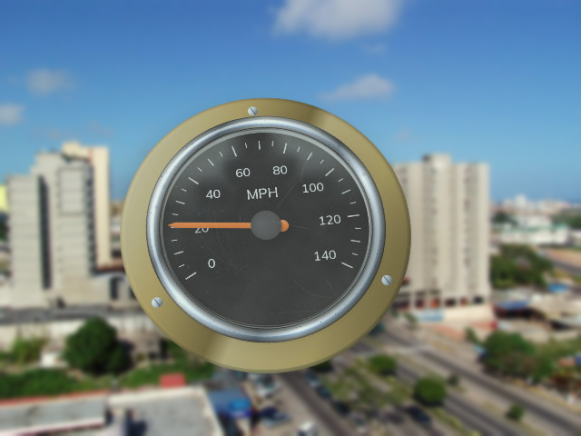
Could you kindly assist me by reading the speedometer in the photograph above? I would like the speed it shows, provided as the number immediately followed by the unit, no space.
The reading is 20mph
